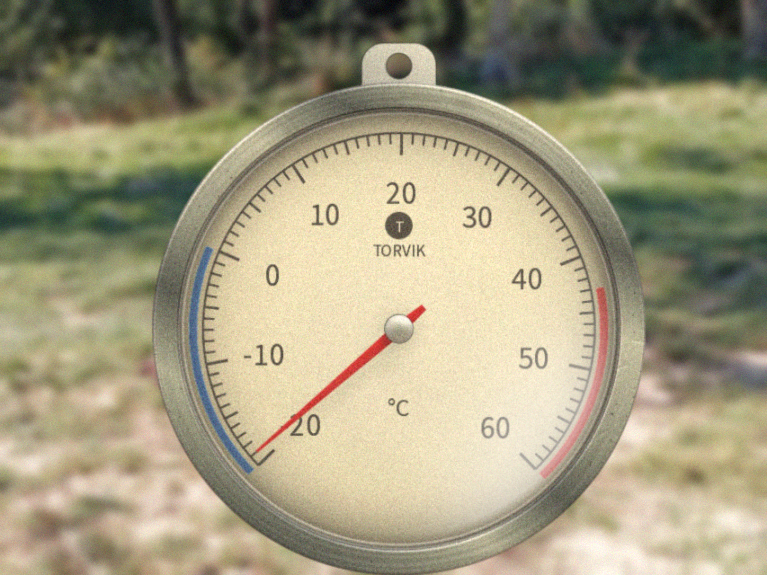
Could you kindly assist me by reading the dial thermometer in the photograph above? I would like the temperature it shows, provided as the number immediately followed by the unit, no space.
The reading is -19°C
